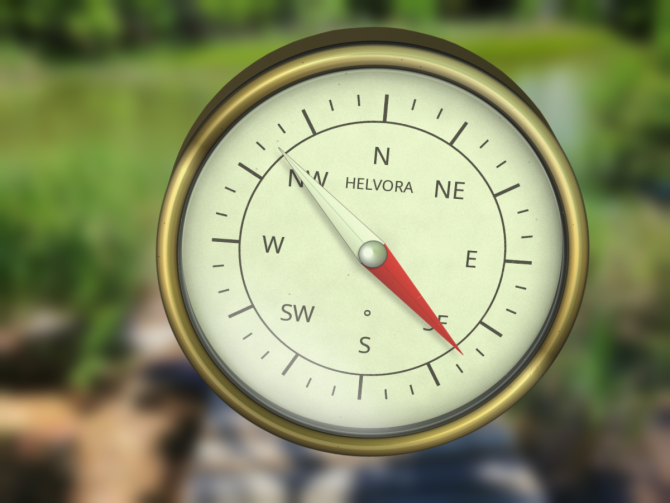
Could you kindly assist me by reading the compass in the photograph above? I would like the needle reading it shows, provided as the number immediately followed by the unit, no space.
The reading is 135°
